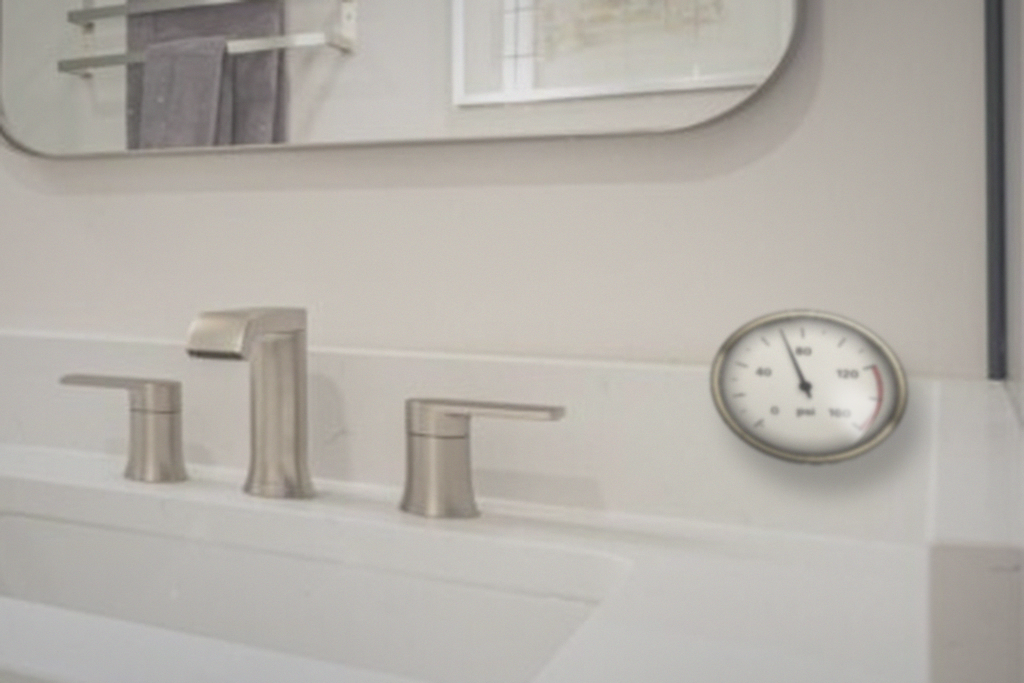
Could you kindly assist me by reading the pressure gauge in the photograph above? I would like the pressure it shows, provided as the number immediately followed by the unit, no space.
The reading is 70psi
